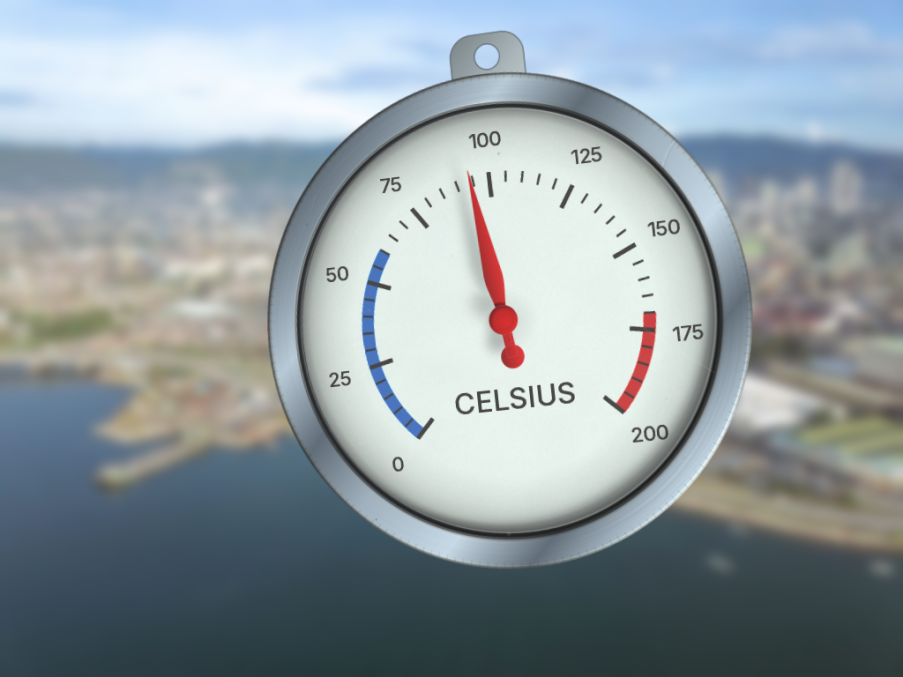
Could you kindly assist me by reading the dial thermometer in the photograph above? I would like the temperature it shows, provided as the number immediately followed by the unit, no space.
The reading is 95°C
